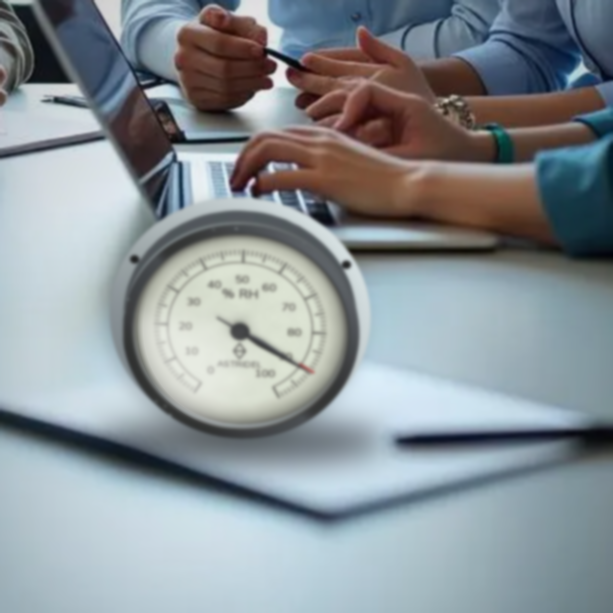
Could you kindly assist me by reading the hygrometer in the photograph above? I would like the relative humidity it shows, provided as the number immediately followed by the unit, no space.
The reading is 90%
